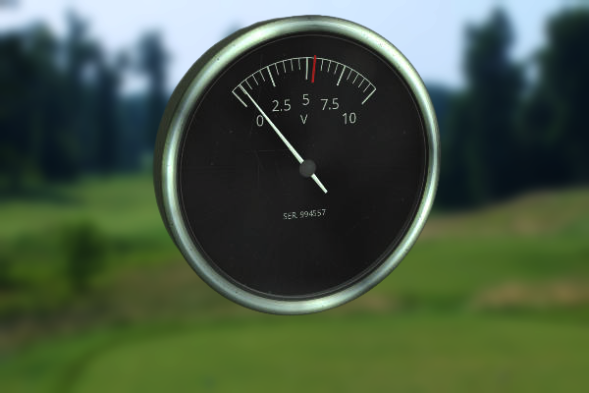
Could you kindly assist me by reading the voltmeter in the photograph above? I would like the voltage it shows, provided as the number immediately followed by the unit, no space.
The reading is 0.5V
